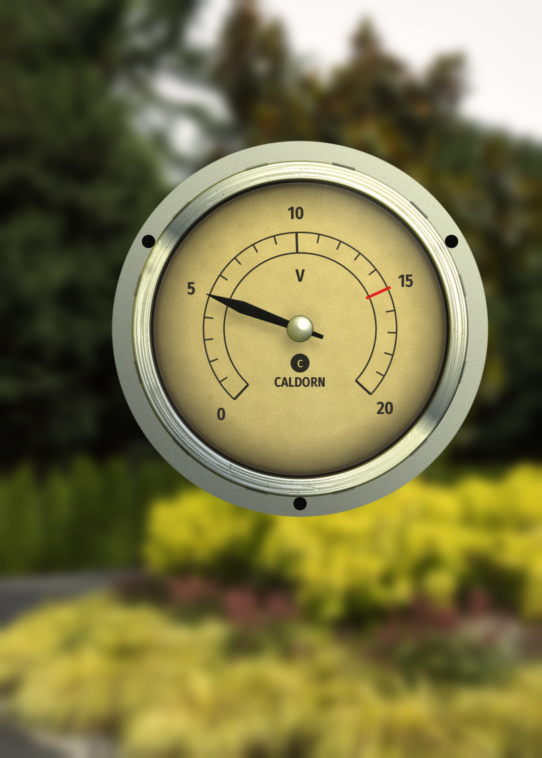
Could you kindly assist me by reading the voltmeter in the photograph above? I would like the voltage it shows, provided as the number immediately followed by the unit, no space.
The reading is 5V
